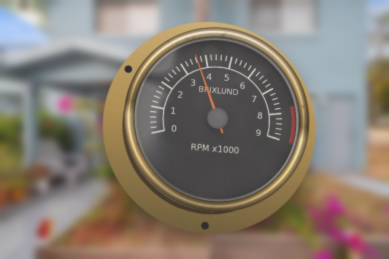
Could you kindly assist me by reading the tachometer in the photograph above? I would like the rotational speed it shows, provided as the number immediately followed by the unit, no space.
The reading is 3600rpm
